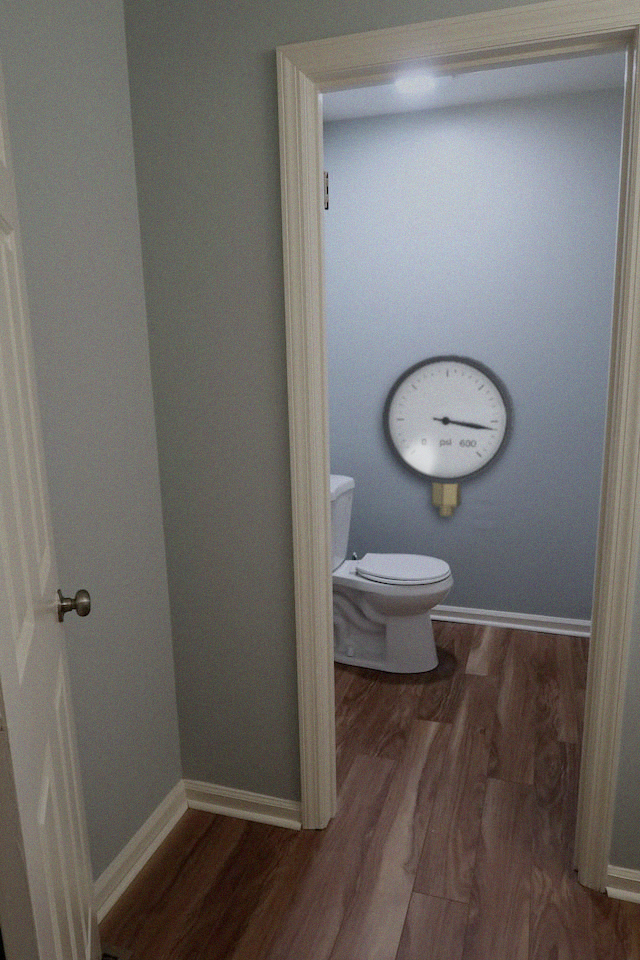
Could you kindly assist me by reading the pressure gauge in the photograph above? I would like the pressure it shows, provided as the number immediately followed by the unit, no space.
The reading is 520psi
